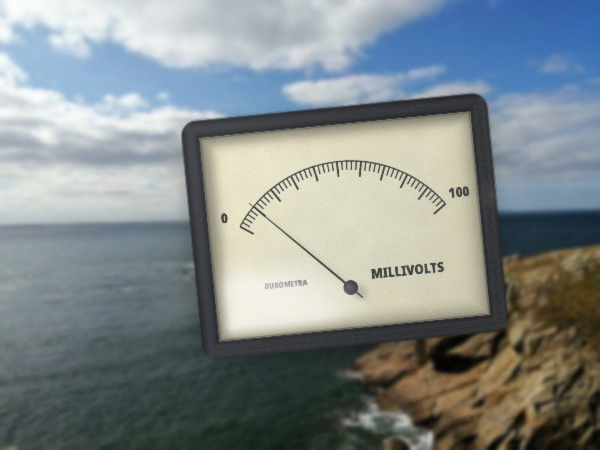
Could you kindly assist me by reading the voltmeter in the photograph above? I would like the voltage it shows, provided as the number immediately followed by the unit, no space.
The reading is 10mV
